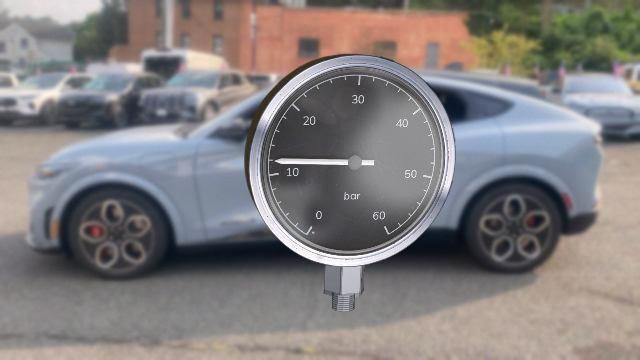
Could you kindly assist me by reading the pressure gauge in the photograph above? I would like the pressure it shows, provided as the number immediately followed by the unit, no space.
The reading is 12bar
